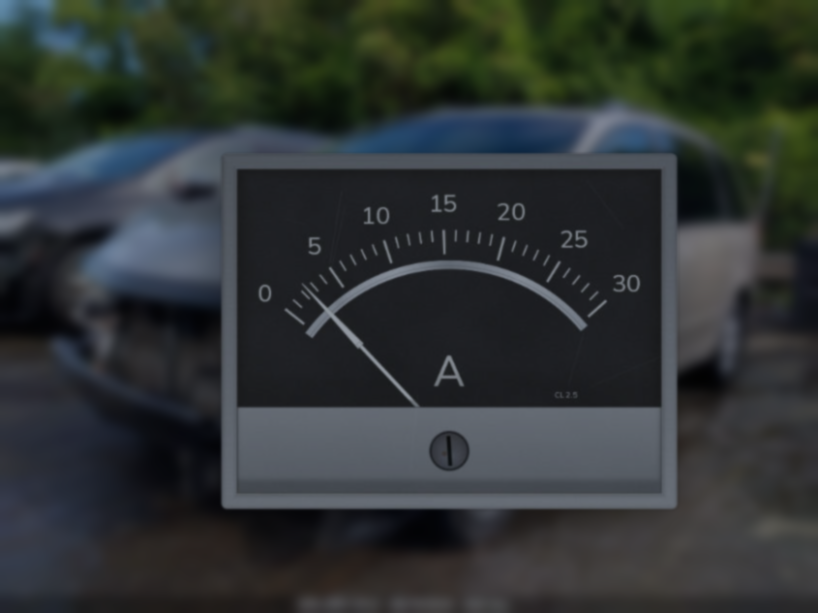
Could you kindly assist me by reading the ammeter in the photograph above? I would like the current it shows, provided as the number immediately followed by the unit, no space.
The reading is 2.5A
